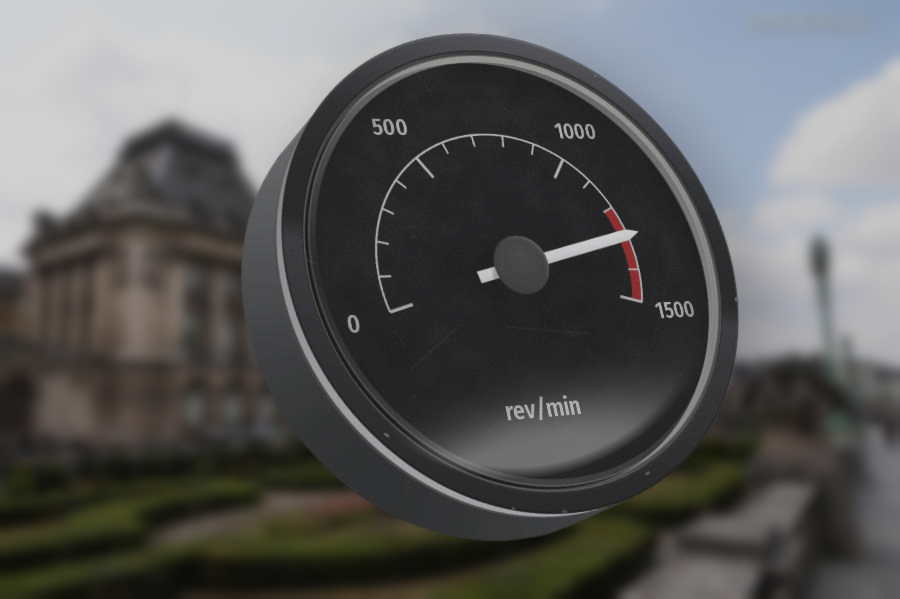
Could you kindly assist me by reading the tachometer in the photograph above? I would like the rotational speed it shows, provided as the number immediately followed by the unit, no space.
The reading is 1300rpm
